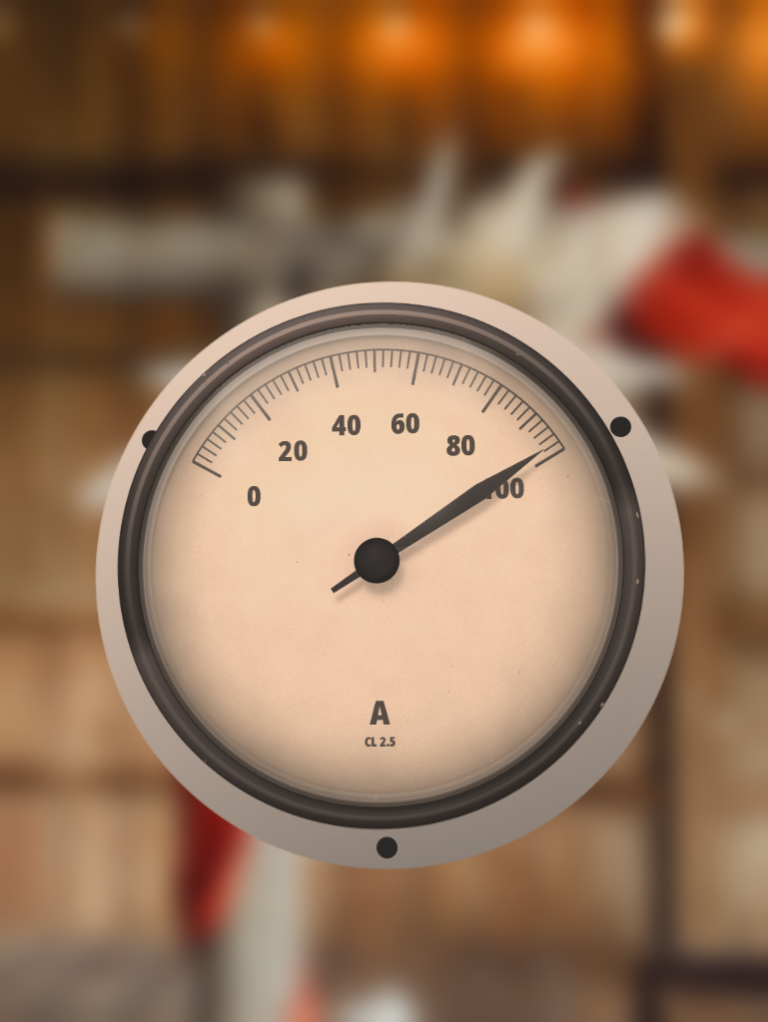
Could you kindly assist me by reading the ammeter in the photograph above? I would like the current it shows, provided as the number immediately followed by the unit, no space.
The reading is 98A
